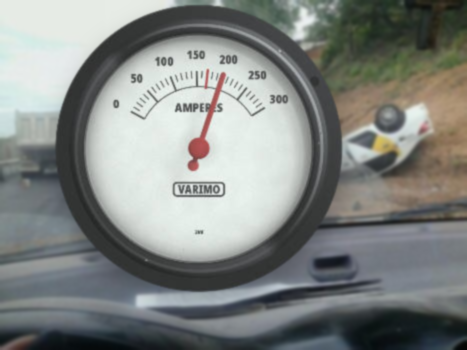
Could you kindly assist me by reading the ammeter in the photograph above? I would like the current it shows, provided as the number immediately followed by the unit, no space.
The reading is 200A
